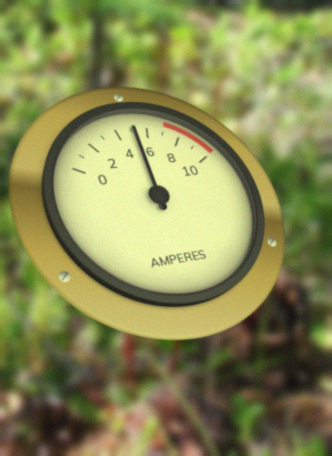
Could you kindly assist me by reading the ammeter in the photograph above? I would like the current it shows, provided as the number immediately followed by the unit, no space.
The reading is 5A
